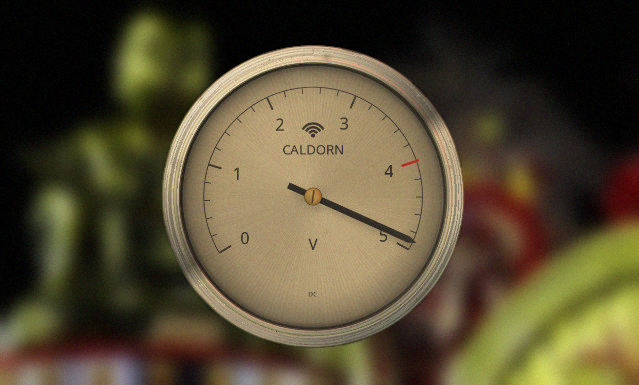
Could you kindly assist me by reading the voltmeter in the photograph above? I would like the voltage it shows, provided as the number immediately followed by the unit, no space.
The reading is 4.9V
